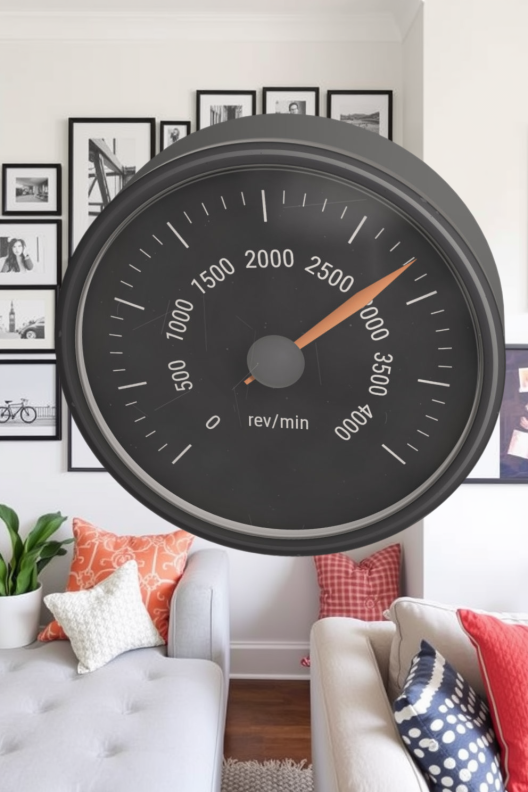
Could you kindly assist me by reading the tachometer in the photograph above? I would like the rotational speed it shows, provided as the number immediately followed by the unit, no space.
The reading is 2800rpm
